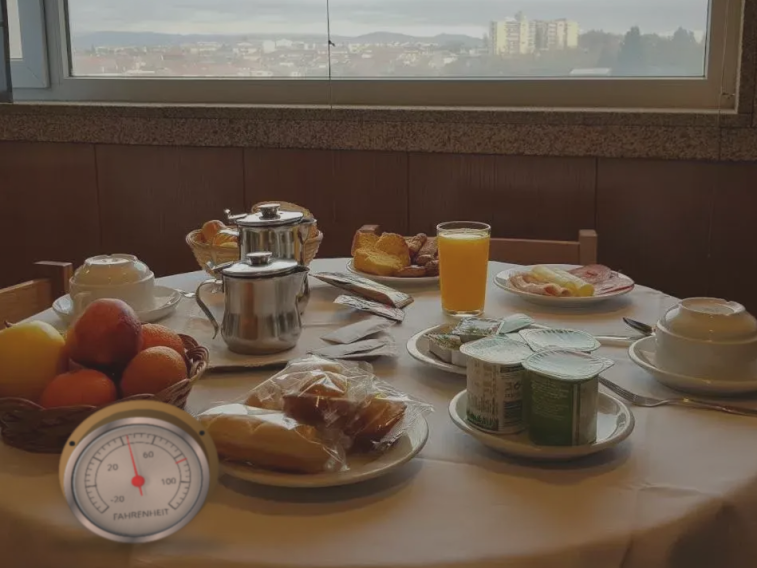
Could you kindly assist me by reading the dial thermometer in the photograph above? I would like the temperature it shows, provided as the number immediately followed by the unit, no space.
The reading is 44°F
